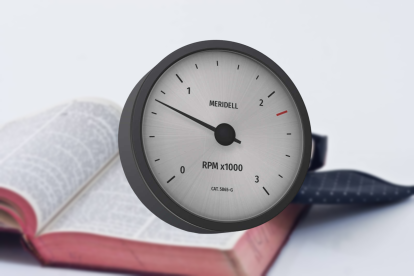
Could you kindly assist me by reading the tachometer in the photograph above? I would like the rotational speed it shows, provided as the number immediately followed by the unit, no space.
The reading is 700rpm
